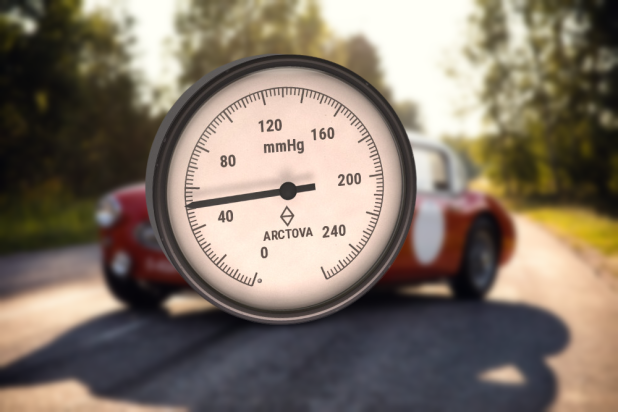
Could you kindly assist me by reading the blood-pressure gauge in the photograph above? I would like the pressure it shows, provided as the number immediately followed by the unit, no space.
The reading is 52mmHg
